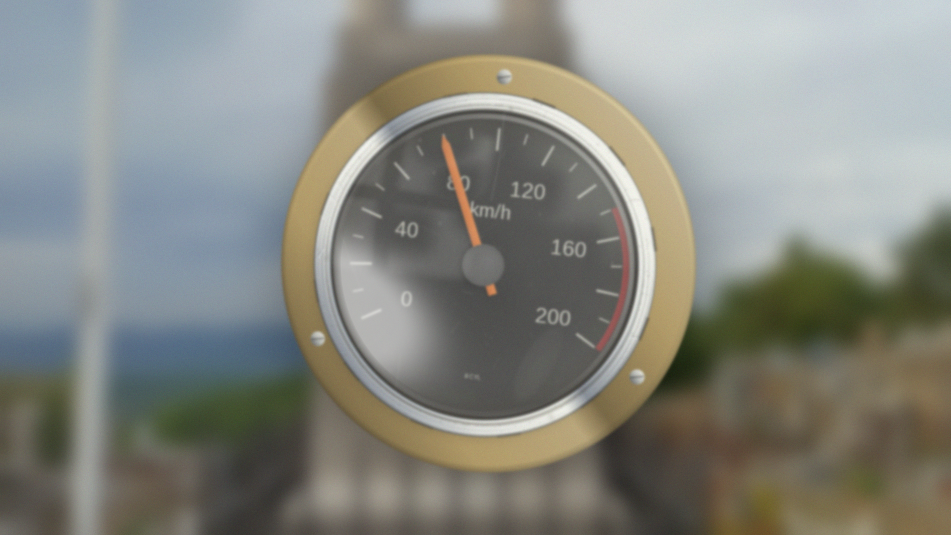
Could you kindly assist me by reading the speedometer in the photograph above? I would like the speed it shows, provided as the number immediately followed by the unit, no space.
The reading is 80km/h
